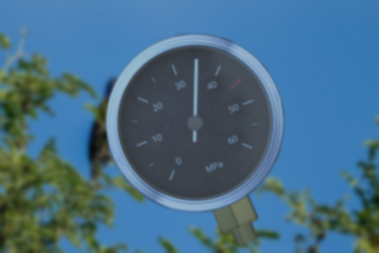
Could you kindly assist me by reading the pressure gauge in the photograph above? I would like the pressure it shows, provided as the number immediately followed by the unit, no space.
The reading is 35MPa
